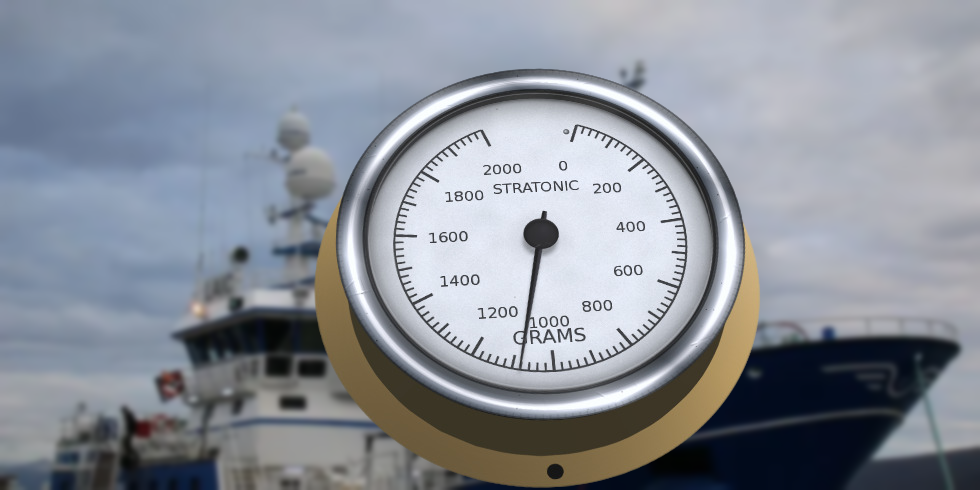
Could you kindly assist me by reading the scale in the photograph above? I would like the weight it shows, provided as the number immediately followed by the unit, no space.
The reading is 1080g
